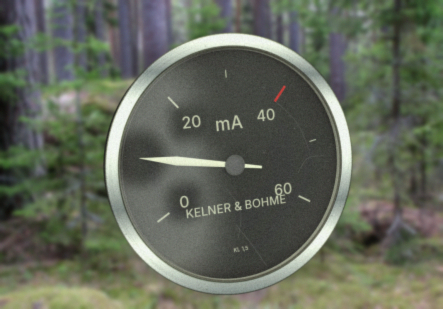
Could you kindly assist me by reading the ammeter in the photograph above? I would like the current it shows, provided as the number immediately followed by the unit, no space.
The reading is 10mA
